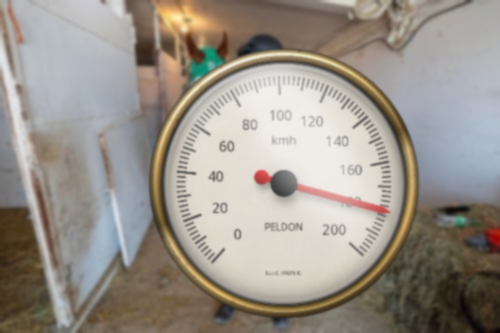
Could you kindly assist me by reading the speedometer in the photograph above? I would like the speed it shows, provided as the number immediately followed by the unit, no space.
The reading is 180km/h
